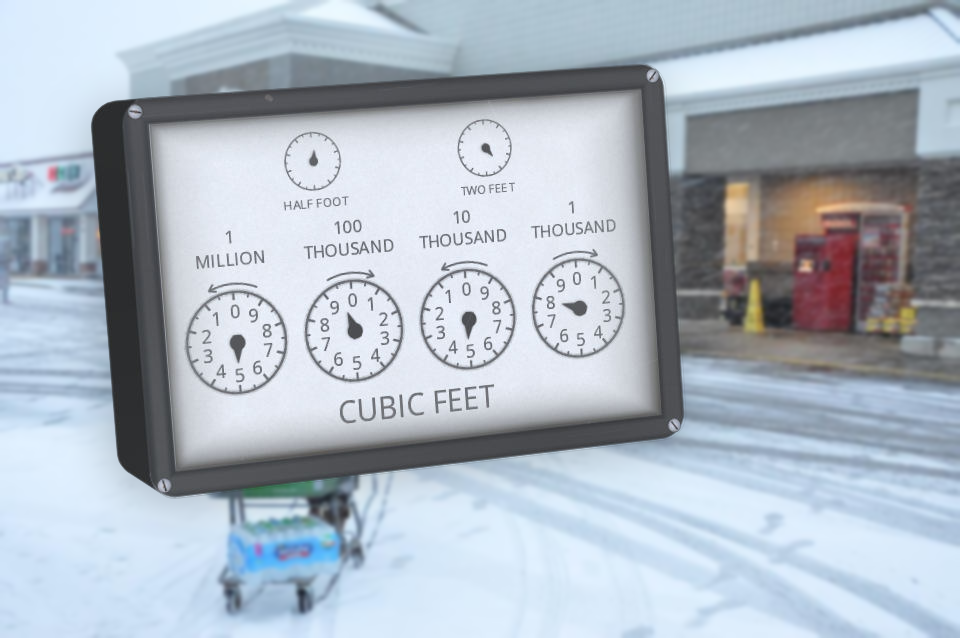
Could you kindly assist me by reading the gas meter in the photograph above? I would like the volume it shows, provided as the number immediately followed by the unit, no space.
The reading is 494800ft³
